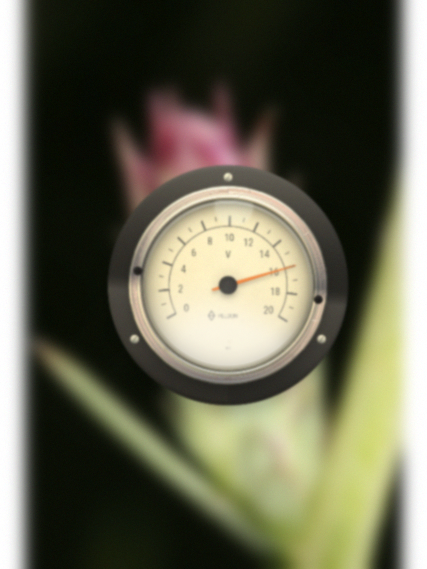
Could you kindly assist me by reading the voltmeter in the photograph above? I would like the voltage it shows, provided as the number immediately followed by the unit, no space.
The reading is 16V
